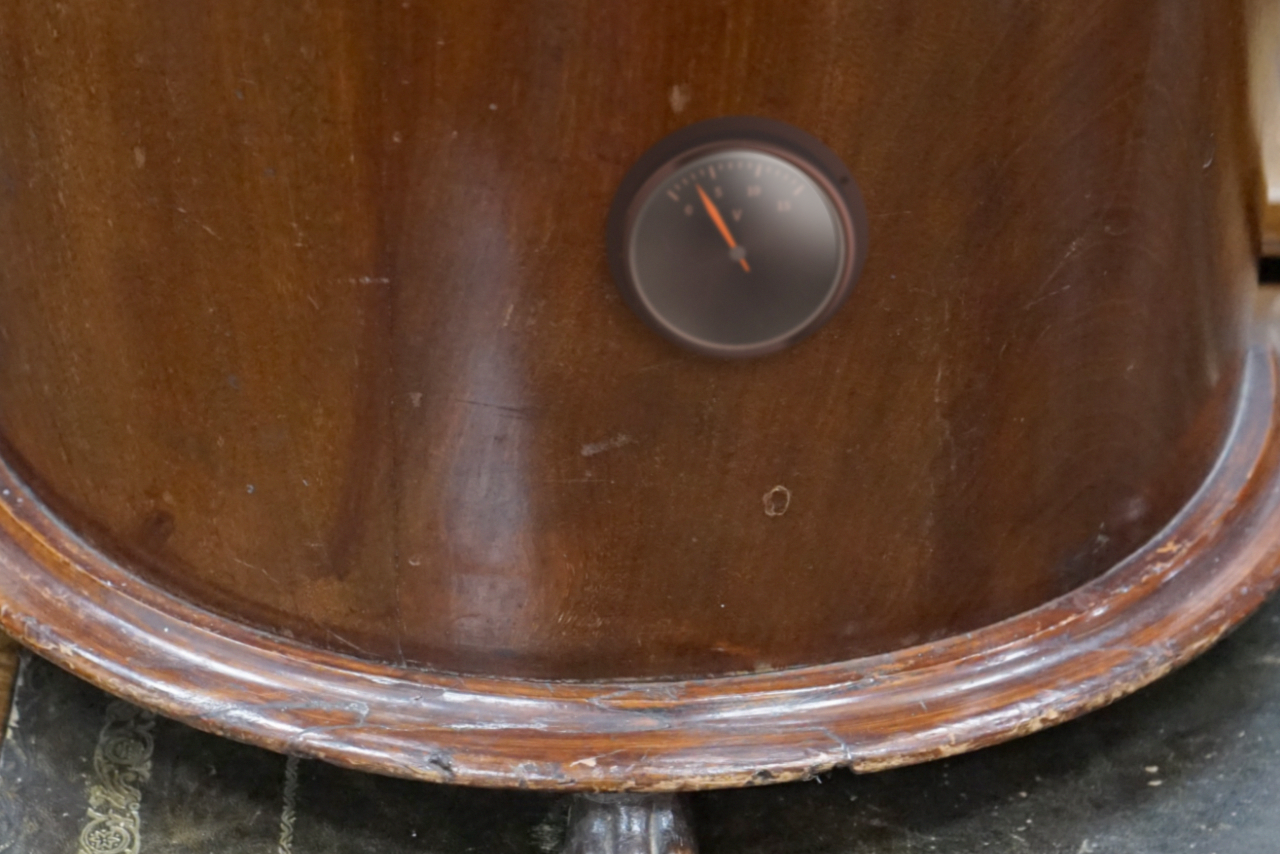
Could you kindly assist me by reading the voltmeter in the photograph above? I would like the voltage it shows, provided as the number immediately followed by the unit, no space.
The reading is 3V
